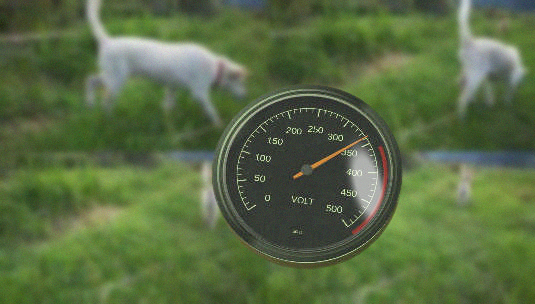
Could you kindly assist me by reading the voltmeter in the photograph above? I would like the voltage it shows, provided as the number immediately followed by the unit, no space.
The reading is 340V
